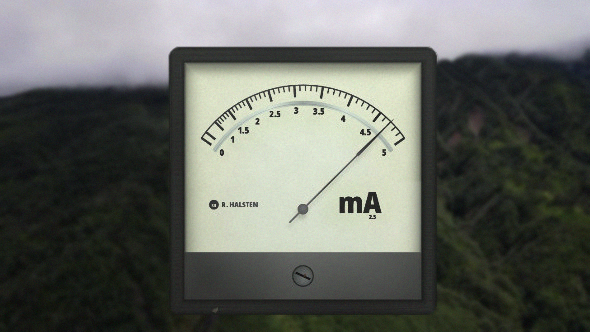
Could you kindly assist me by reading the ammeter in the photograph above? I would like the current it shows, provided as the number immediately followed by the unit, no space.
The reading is 4.7mA
